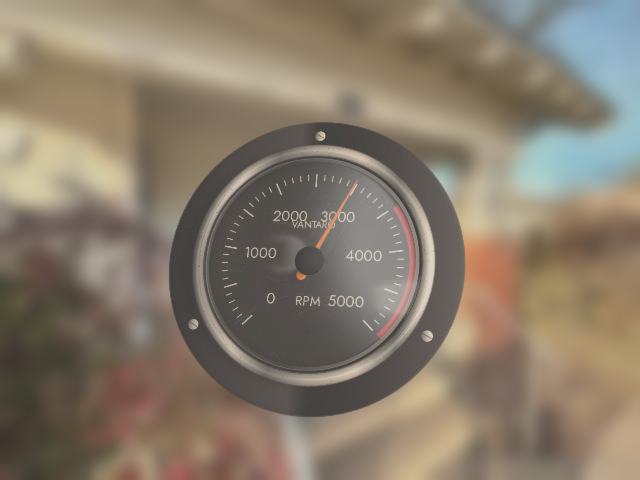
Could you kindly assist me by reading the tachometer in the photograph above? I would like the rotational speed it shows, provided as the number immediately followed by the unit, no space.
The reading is 3000rpm
